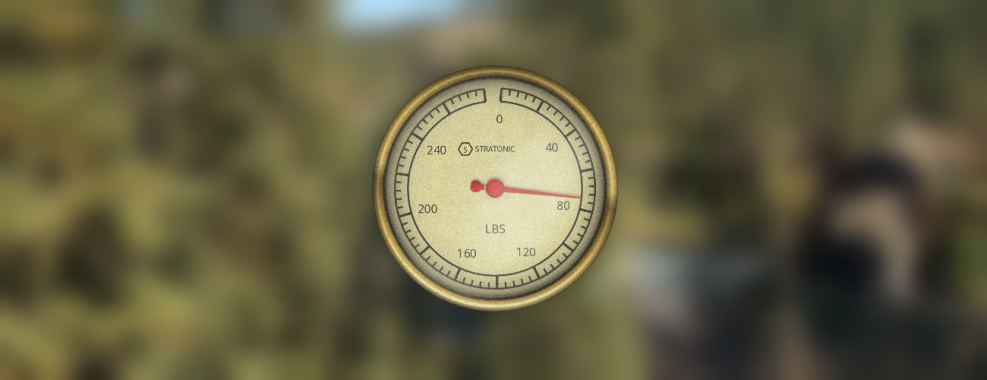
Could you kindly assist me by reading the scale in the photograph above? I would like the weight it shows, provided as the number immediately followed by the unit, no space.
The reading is 74lb
